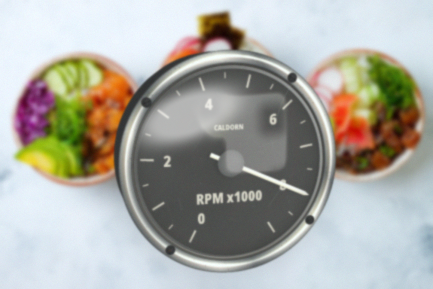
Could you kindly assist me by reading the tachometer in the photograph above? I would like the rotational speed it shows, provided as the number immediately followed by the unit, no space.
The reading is 8000rpm
